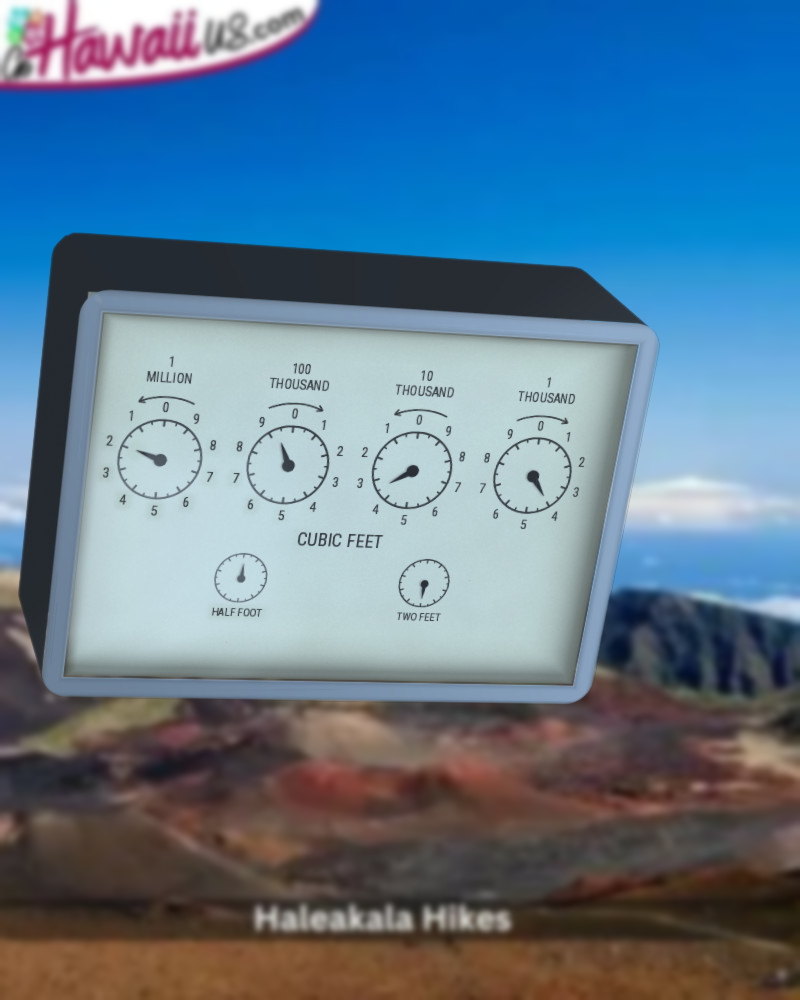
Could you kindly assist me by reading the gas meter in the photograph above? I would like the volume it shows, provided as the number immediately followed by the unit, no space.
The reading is 193400ft³
